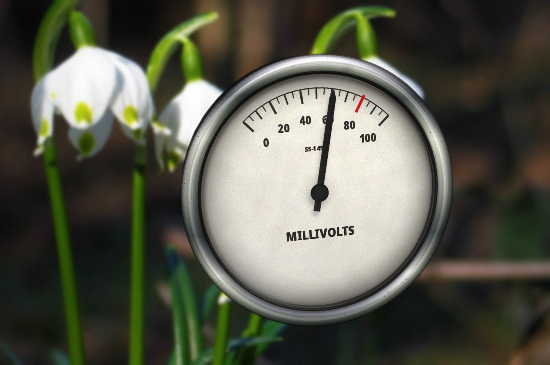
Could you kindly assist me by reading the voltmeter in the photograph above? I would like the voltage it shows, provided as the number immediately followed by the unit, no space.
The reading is 60mV
